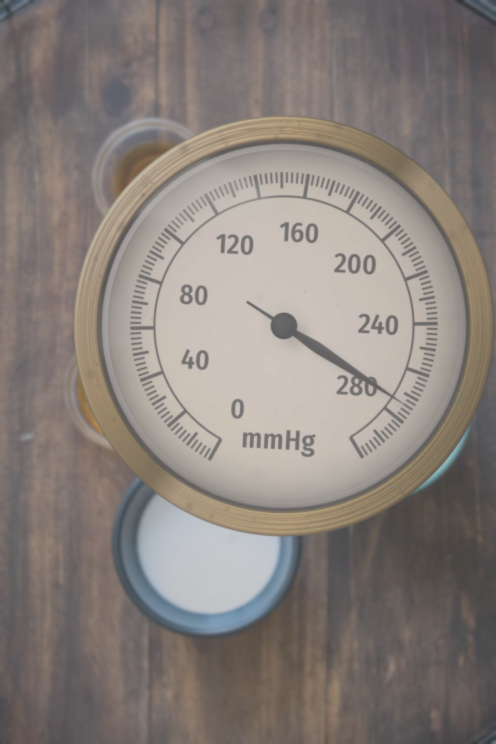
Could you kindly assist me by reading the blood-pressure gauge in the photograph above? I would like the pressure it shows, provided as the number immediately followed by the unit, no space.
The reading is 274mmHg
